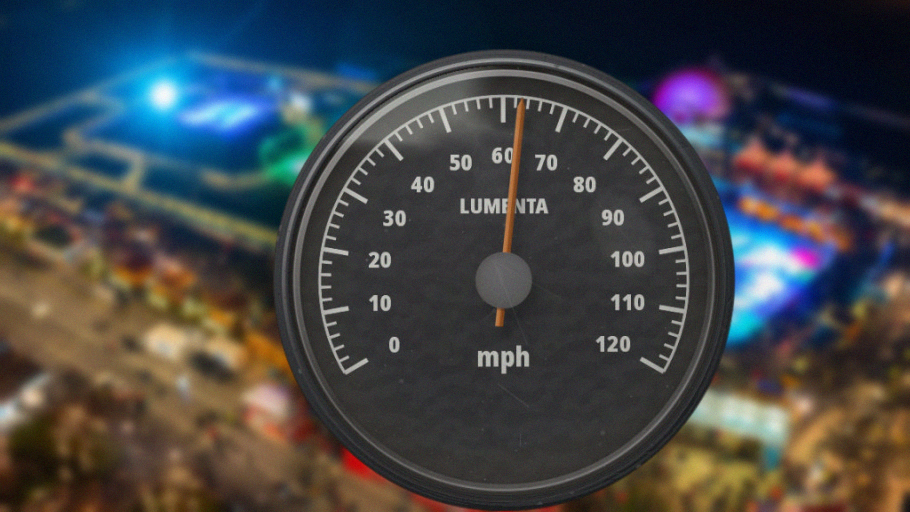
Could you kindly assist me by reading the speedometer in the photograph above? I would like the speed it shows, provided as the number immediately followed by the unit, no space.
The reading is 63mph
